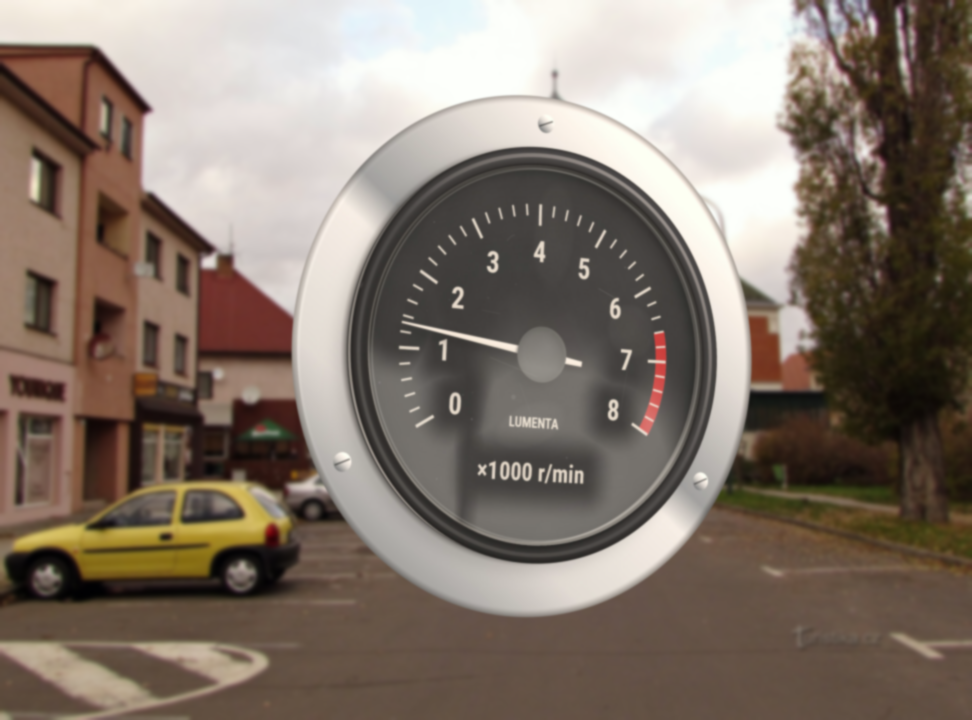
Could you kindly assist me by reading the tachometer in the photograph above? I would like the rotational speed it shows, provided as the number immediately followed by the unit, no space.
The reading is 1300rpm
